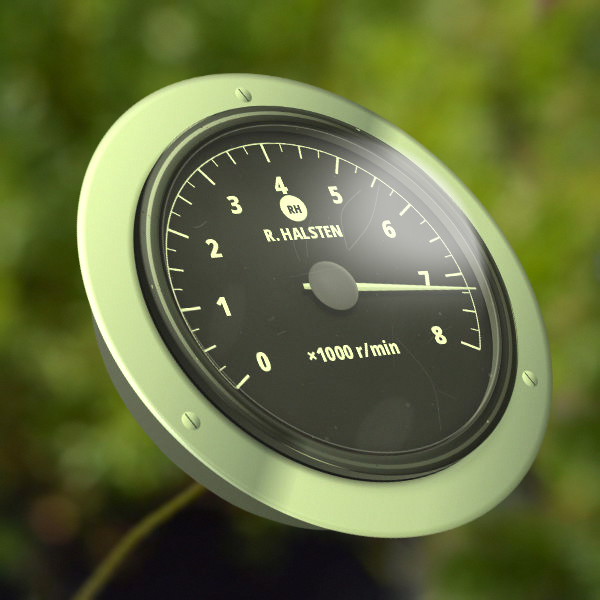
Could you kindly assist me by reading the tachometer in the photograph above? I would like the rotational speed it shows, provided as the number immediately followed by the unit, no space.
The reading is 7250rpm
